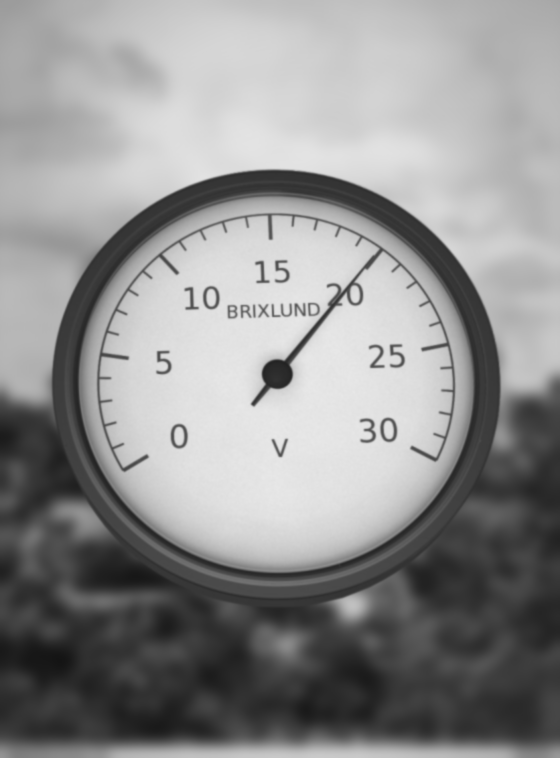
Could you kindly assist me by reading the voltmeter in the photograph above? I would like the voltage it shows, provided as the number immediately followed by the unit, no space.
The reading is 20V
